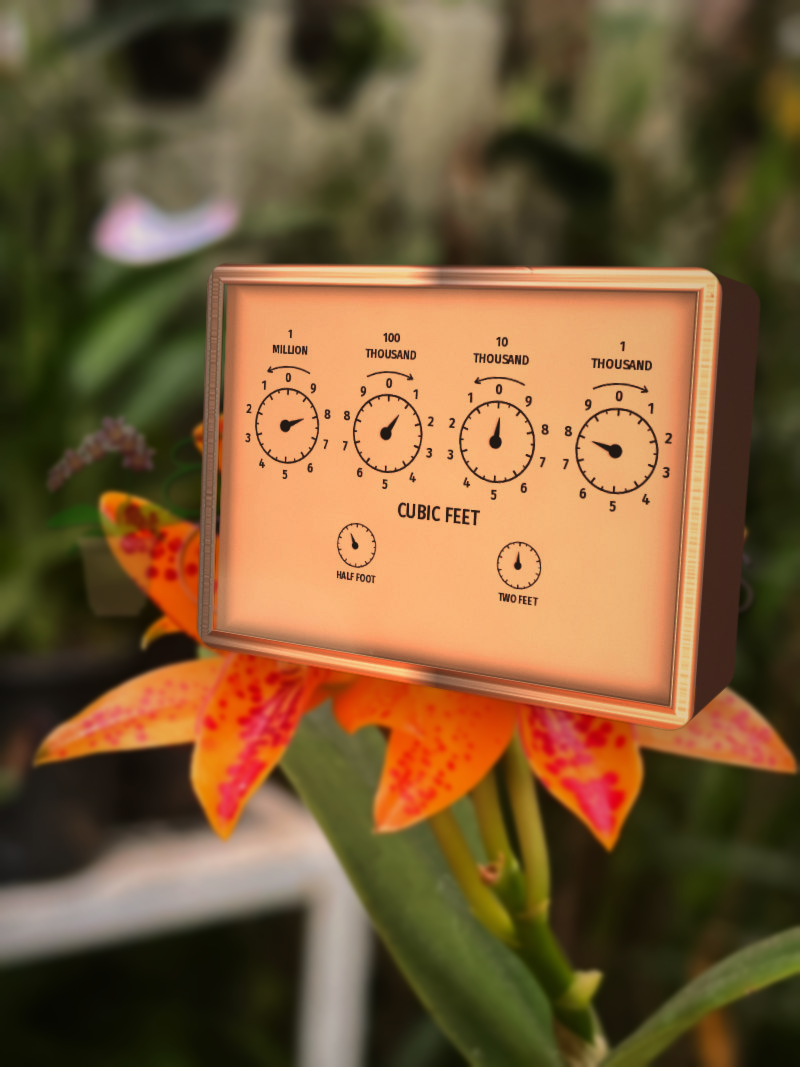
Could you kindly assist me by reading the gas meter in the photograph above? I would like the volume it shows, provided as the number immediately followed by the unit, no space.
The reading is 809800ft³
